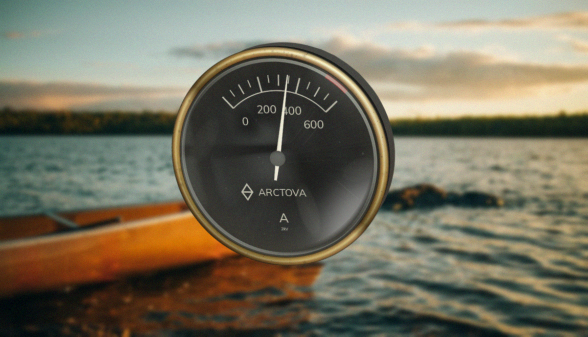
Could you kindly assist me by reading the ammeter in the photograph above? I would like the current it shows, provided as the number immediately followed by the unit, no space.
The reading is 350A
